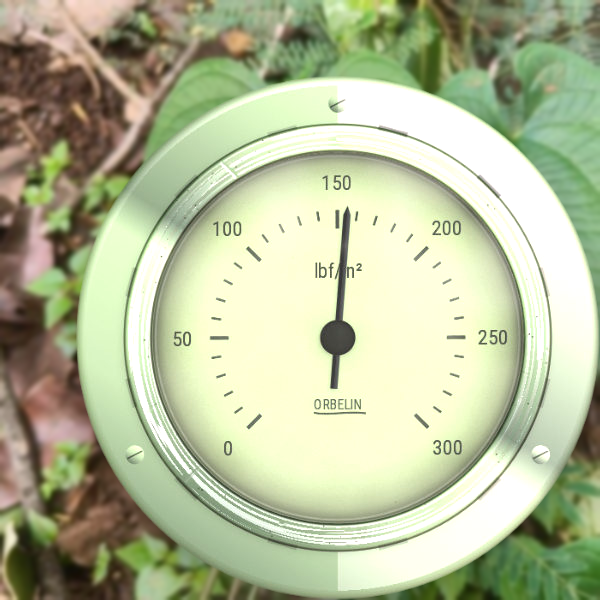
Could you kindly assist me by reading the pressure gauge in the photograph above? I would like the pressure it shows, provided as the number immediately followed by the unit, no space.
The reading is 155psi
